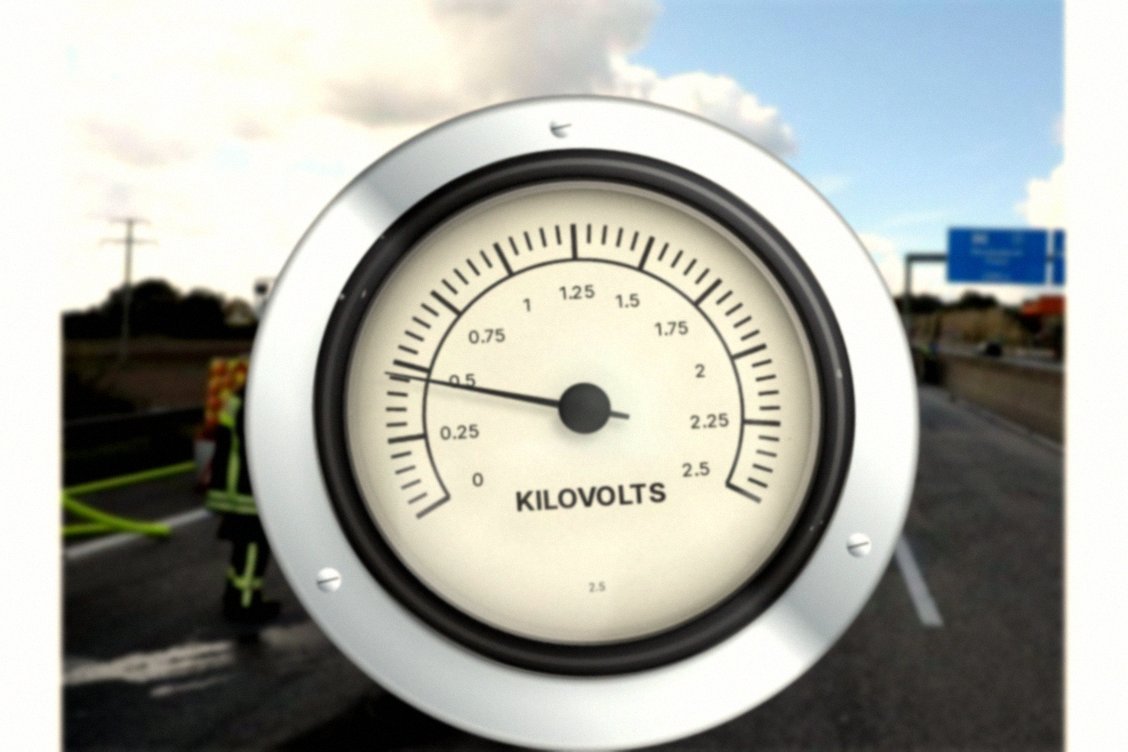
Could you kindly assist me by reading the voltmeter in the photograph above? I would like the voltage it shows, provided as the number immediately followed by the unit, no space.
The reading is 0.45kV
